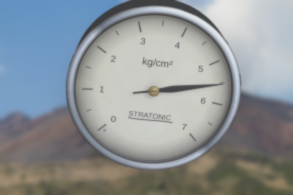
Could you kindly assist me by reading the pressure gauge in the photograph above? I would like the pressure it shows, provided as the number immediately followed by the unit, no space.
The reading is 5.5kg/cm²
